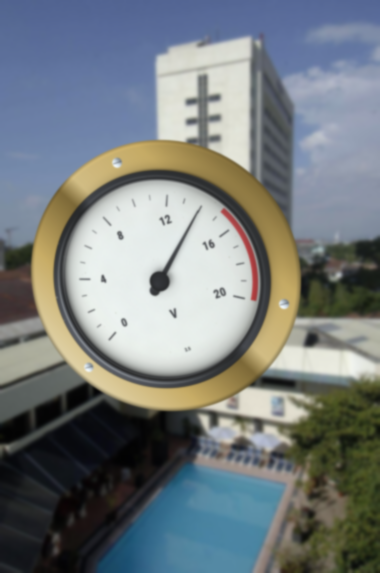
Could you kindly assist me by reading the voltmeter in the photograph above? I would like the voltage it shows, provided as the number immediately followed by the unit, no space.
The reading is 14V
